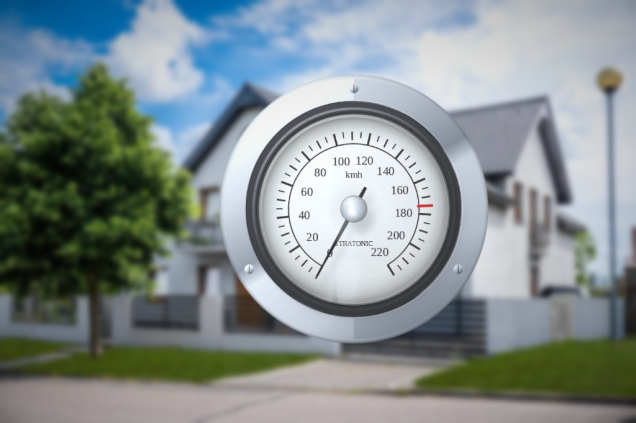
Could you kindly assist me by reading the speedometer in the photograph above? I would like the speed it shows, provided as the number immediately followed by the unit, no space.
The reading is 0km/h
